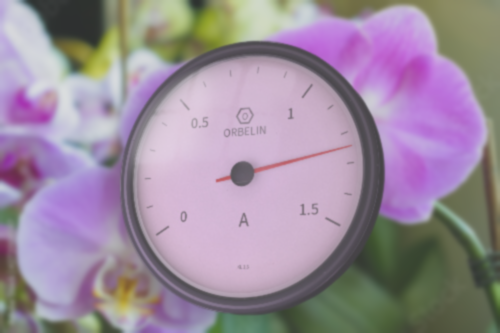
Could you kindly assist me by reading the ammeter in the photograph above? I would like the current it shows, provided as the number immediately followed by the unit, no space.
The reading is 1.25A
